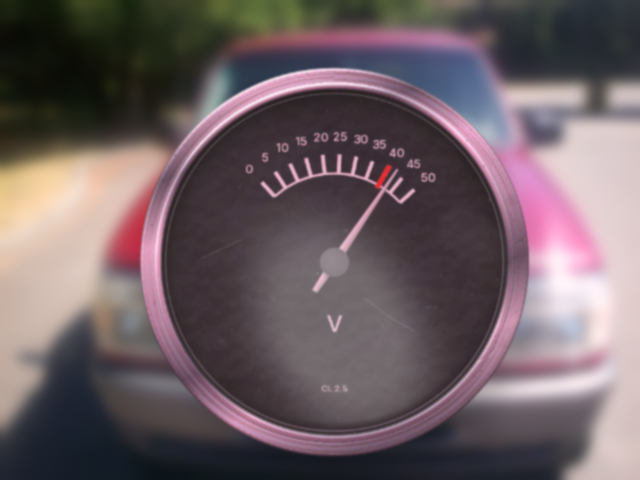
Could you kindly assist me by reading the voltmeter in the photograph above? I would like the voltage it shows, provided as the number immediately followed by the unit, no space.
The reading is 42.5V
